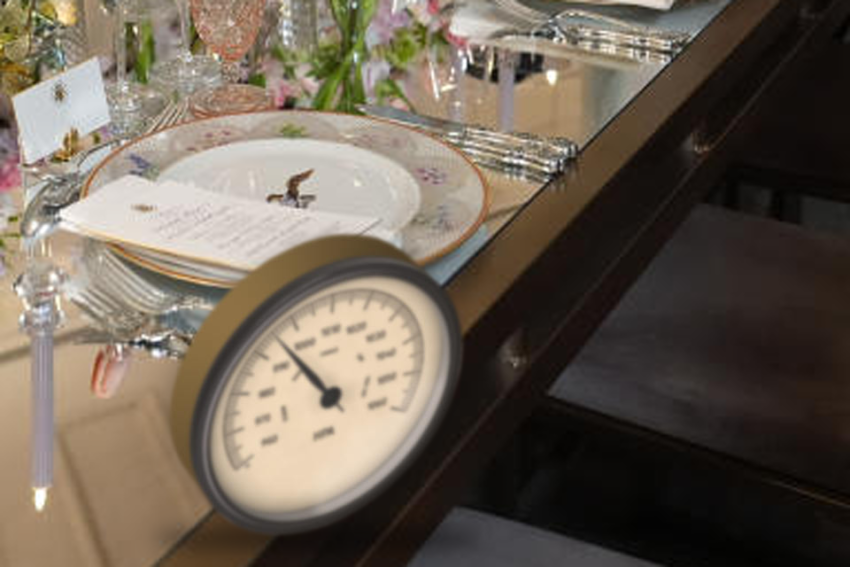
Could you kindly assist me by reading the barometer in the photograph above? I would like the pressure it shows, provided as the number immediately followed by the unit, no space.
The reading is 995hPa
